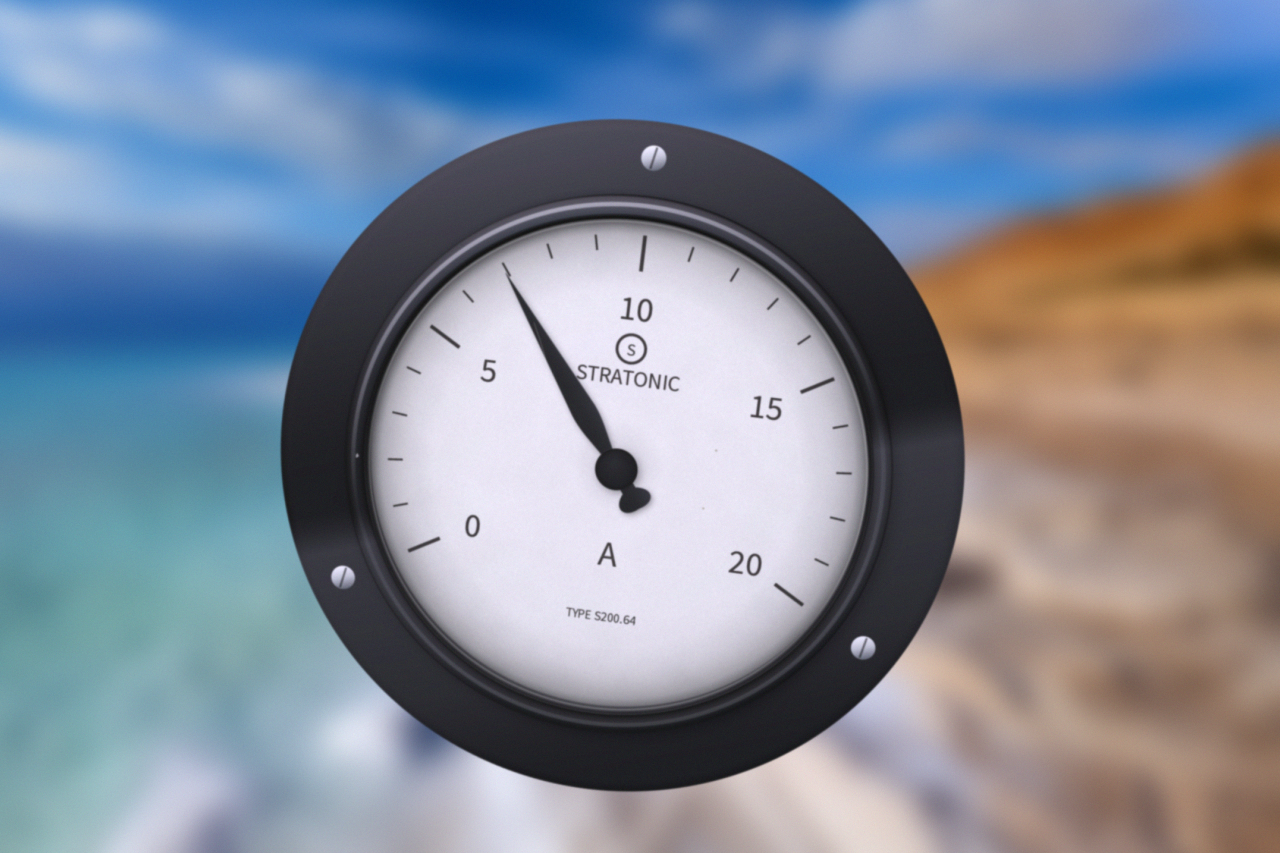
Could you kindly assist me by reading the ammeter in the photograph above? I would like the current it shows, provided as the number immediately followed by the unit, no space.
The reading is 7A
